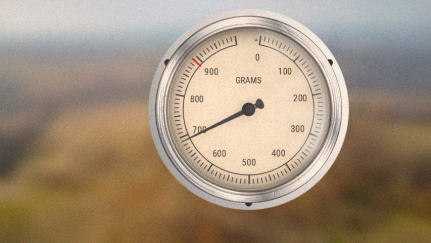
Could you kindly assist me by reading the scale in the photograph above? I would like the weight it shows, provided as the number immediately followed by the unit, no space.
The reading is 690g
